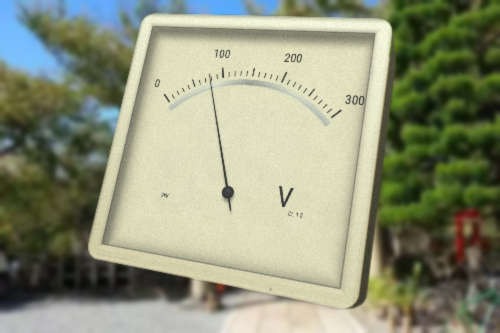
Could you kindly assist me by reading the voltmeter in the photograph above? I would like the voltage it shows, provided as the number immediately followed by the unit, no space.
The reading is 80V
